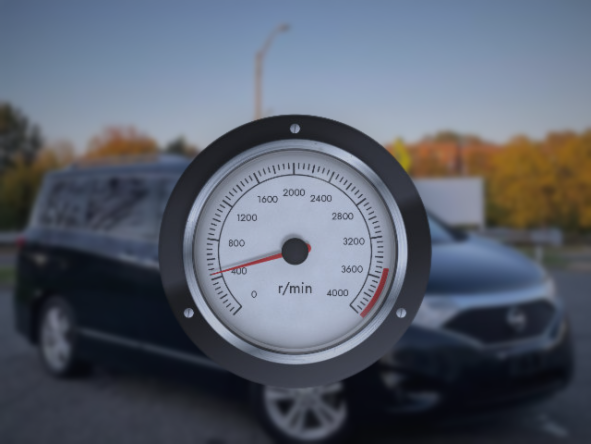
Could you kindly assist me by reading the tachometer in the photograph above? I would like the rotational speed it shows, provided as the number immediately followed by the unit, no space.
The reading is 450rpm
